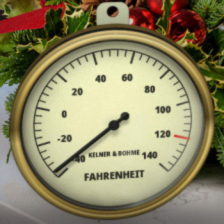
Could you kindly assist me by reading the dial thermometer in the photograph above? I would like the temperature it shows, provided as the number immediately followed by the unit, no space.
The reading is -36°F
